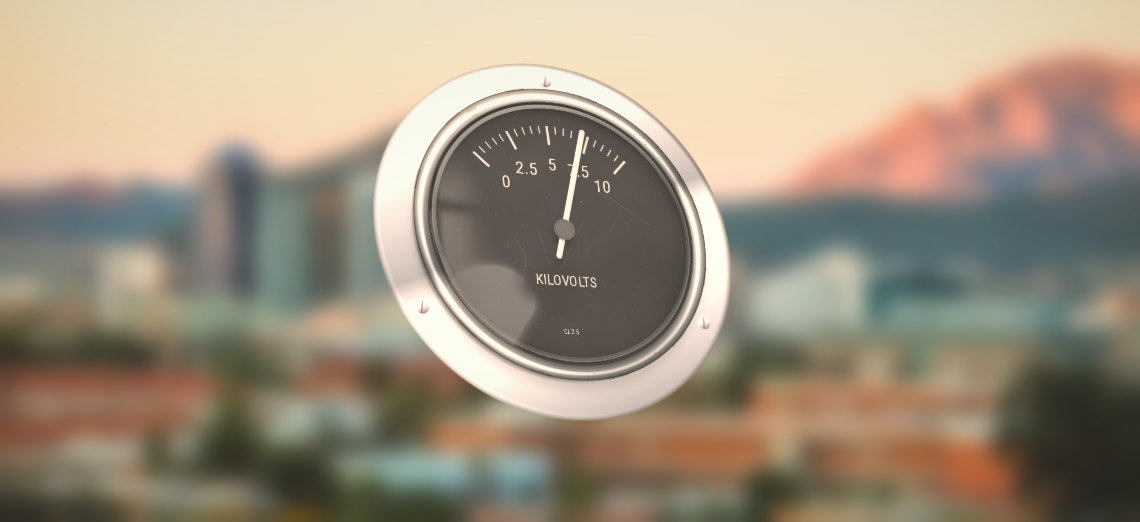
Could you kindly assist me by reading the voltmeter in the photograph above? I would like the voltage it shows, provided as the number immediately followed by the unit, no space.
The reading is 7kV
